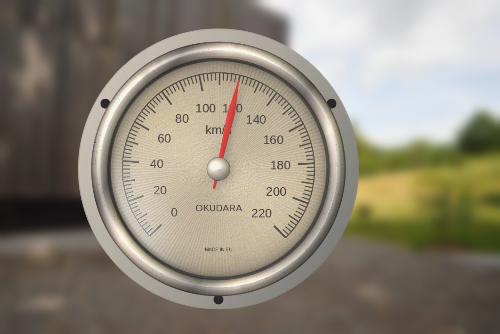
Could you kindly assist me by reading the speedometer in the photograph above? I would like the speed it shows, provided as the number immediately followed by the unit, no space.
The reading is 120km/h
